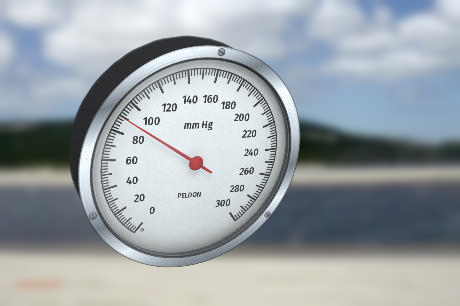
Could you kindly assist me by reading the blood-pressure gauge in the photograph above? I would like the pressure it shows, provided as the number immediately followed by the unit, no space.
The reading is 90mmHg
